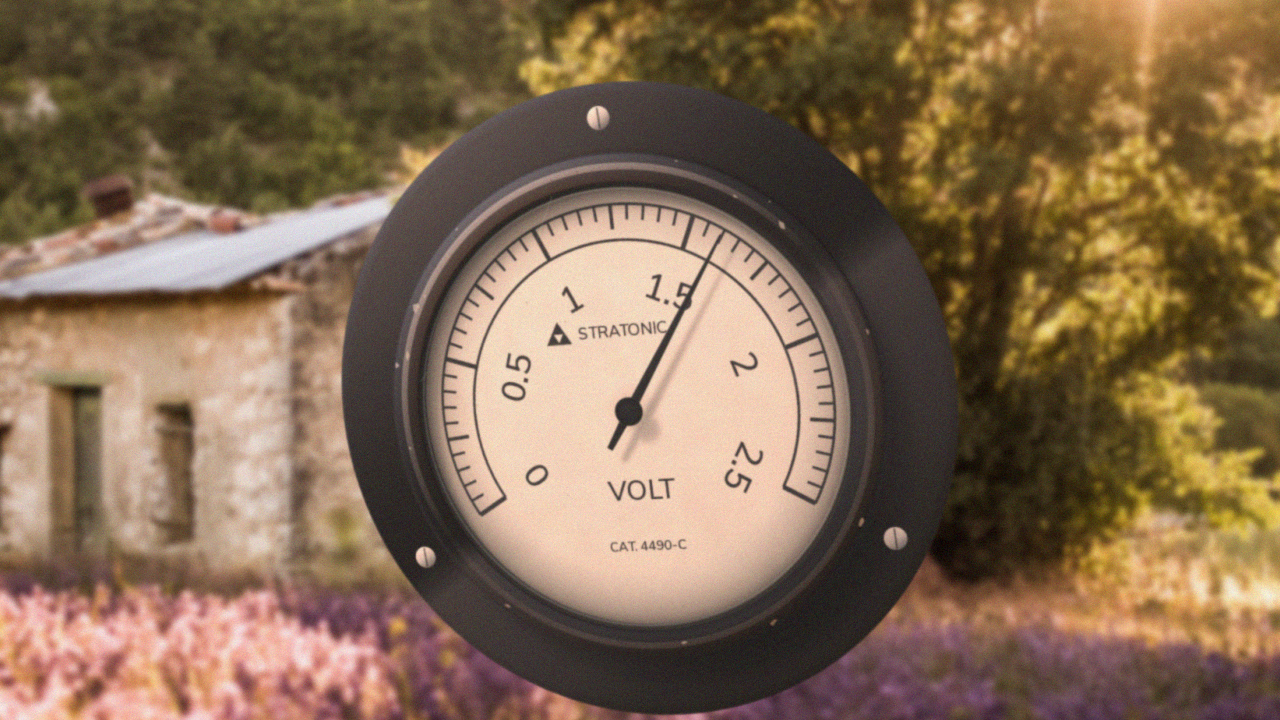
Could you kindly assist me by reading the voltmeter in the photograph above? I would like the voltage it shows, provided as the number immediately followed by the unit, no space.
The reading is 1.6V
